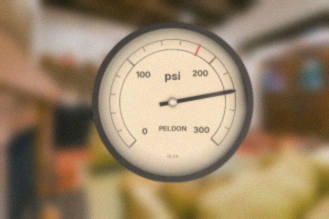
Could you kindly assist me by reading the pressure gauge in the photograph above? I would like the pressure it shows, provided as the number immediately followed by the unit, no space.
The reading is 240psi
